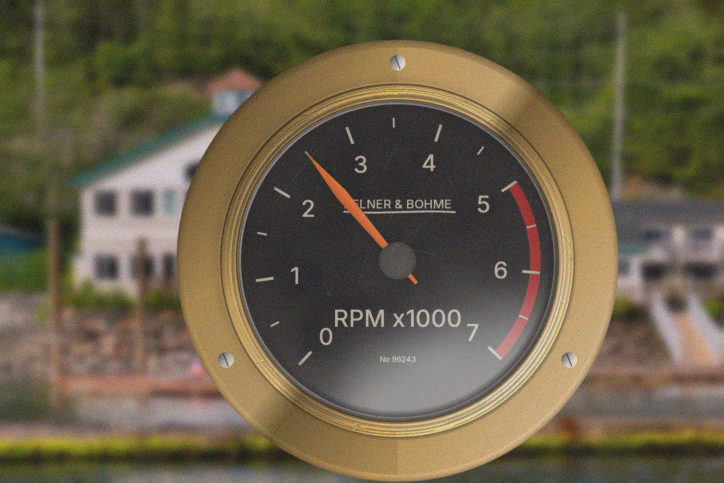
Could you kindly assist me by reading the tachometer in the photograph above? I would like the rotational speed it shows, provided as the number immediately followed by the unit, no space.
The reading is 2500rpm
